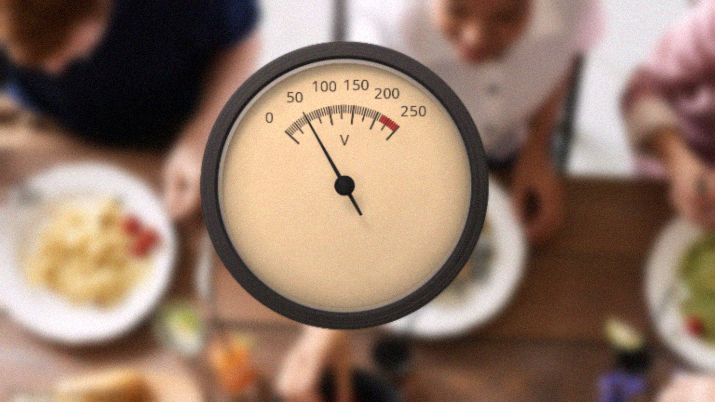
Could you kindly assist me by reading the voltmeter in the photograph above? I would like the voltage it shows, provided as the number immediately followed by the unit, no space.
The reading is 50V
